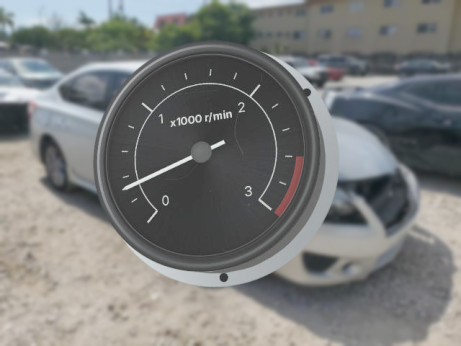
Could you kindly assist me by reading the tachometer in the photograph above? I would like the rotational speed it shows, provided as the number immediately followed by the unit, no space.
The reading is 300rpm
